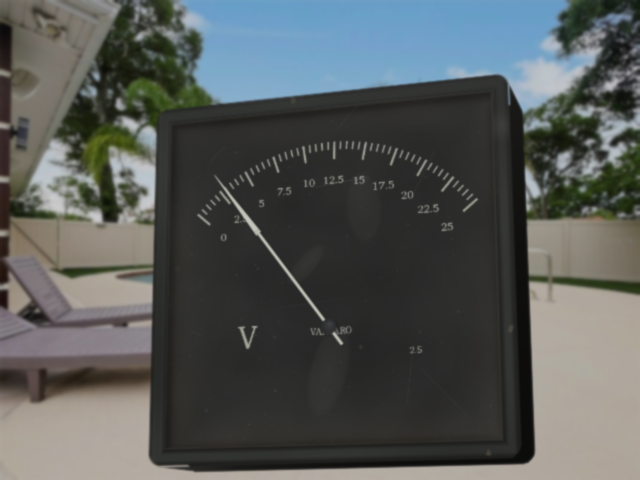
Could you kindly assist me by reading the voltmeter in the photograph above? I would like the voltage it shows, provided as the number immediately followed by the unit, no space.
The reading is 3V
